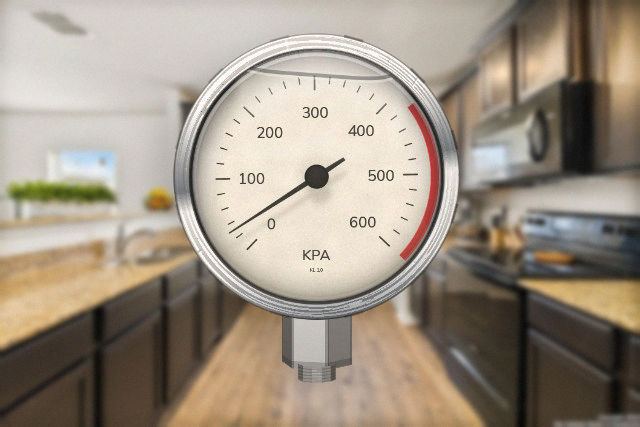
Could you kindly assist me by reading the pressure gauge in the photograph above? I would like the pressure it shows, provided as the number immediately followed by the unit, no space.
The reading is 30kPa
